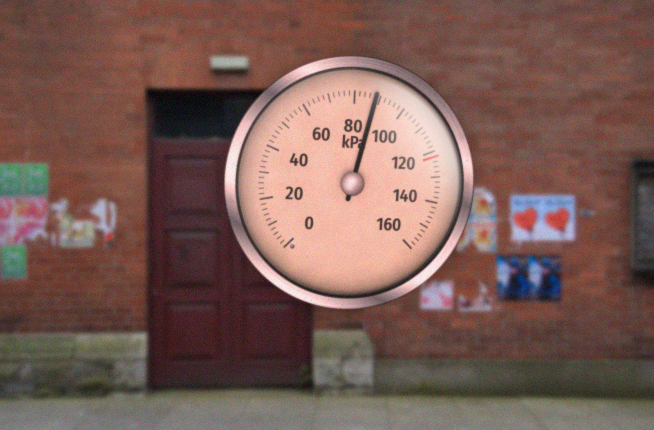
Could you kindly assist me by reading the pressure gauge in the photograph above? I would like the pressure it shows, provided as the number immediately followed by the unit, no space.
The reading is 88kPa
